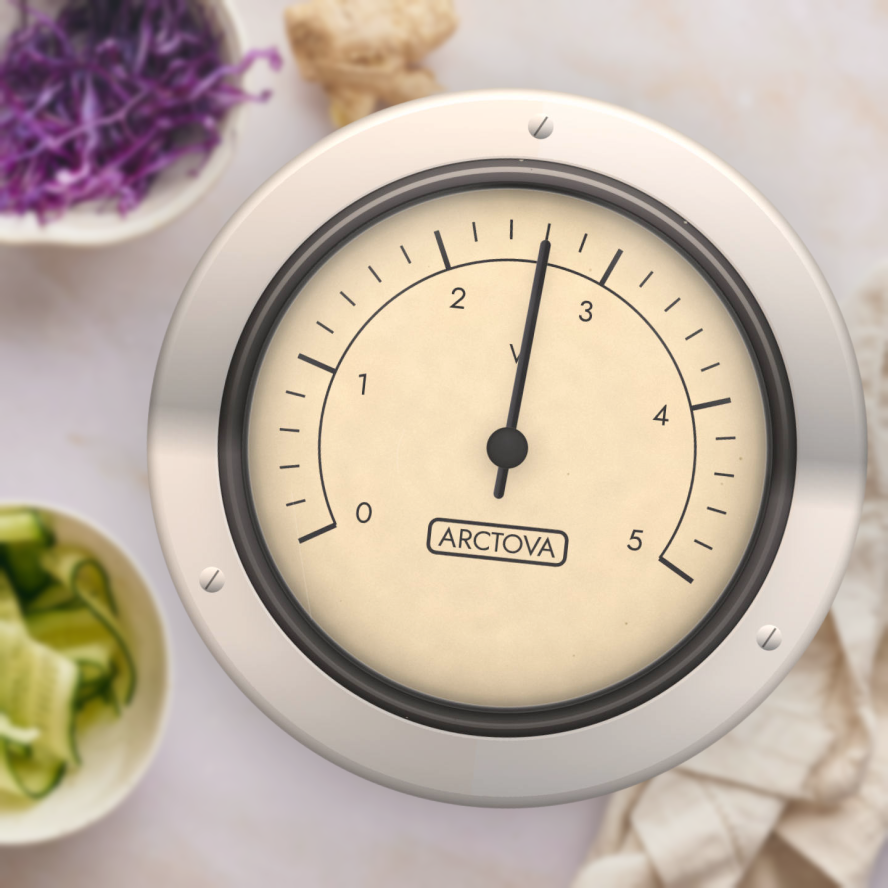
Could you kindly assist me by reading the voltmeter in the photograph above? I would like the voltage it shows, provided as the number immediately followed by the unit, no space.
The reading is 2.6V
